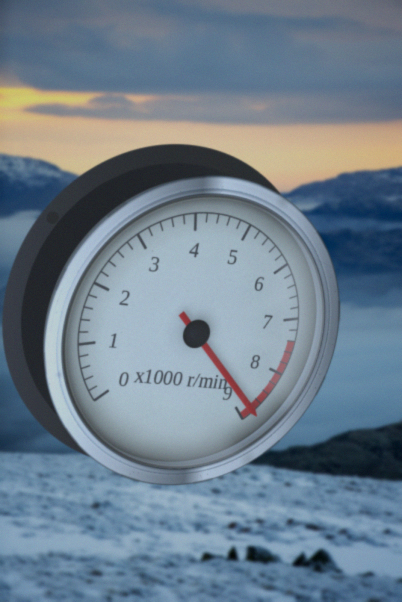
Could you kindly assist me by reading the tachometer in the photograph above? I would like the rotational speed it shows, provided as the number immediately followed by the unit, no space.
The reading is 8800rpm
